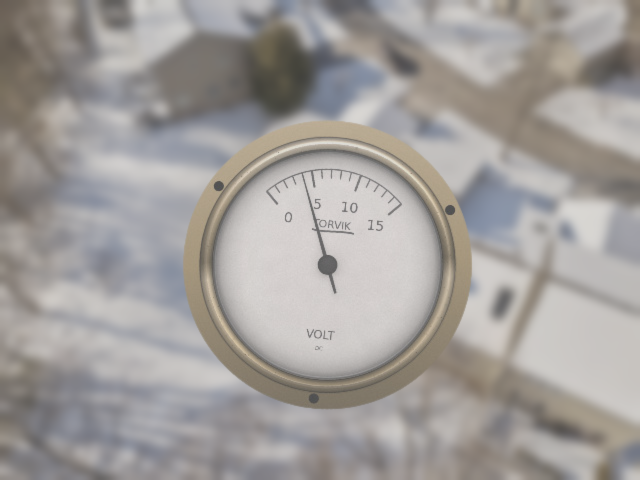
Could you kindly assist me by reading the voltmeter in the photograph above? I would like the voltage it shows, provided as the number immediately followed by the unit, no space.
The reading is 4V
